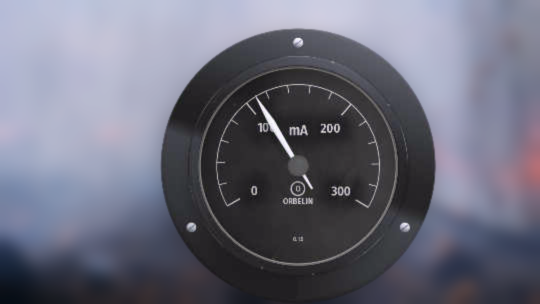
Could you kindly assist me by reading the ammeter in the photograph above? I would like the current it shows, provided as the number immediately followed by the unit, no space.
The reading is 110mA
